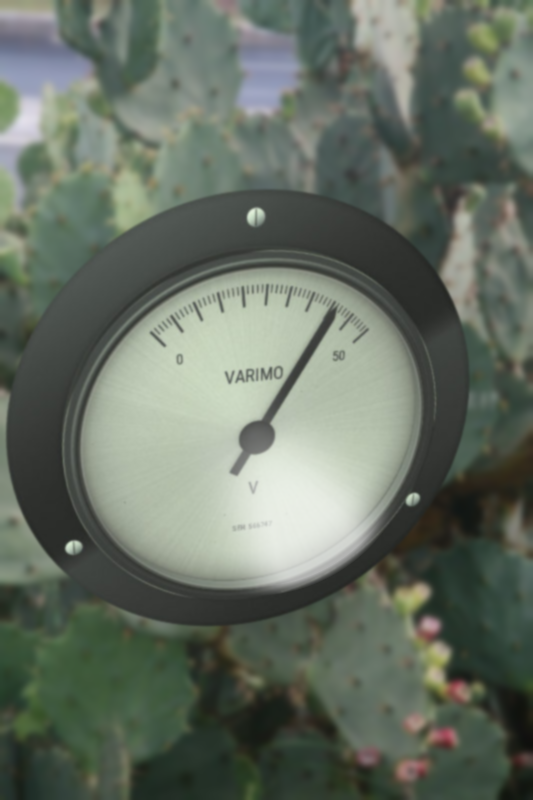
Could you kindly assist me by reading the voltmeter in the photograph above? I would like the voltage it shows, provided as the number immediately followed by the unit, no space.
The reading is 40V
